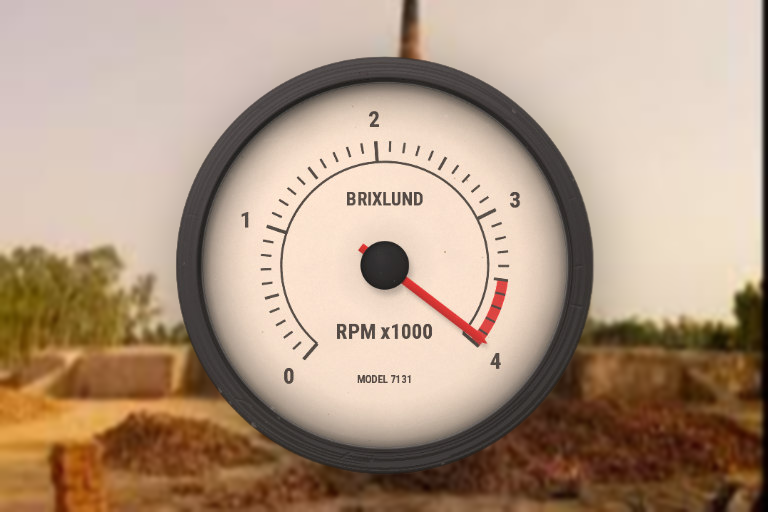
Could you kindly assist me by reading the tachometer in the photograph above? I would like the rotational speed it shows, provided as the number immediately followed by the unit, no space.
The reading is 3950rpm
